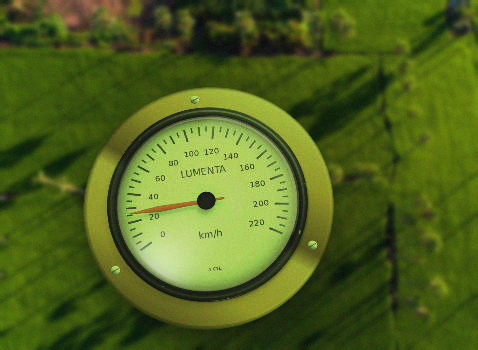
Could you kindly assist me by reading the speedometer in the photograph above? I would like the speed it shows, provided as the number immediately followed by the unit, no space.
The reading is 25km/h
